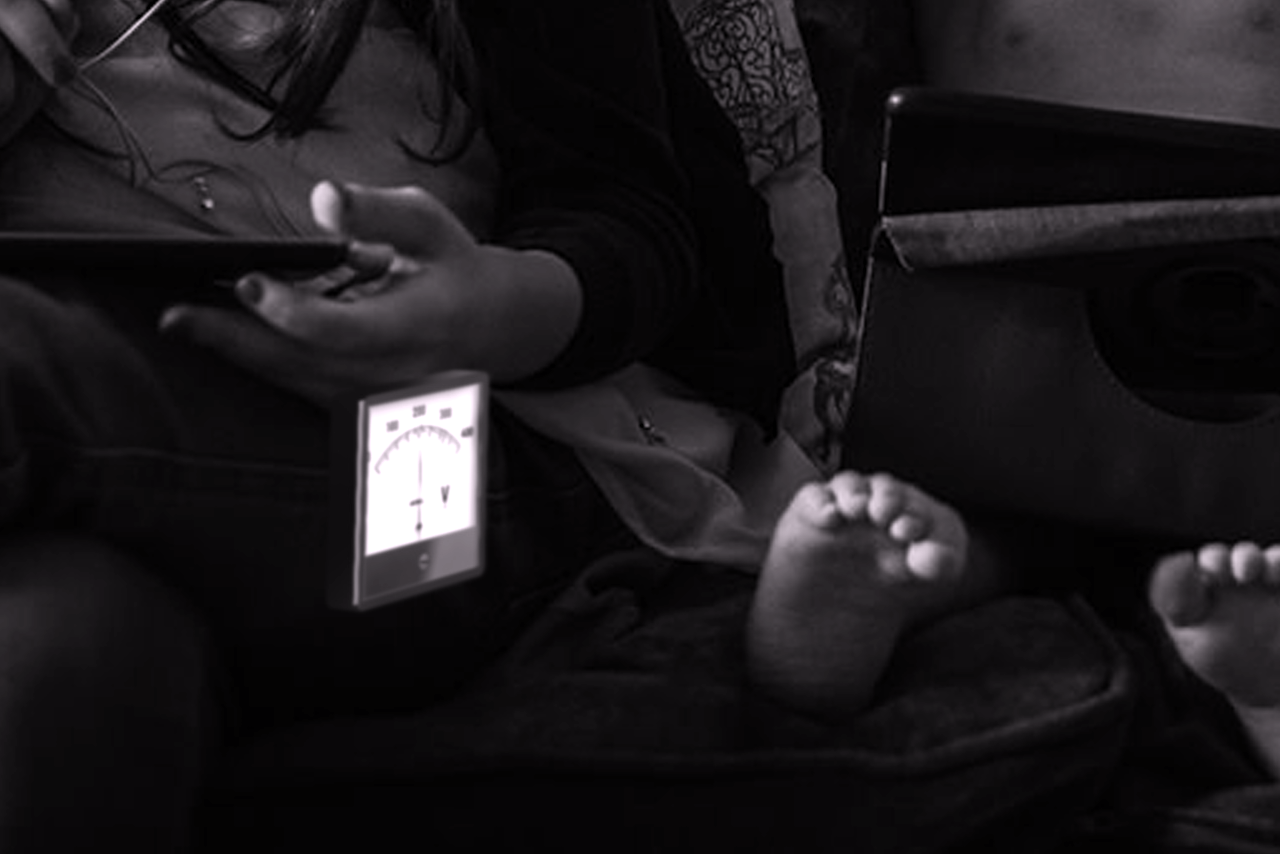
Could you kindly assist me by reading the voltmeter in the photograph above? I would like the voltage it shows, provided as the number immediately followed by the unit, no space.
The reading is 200V
